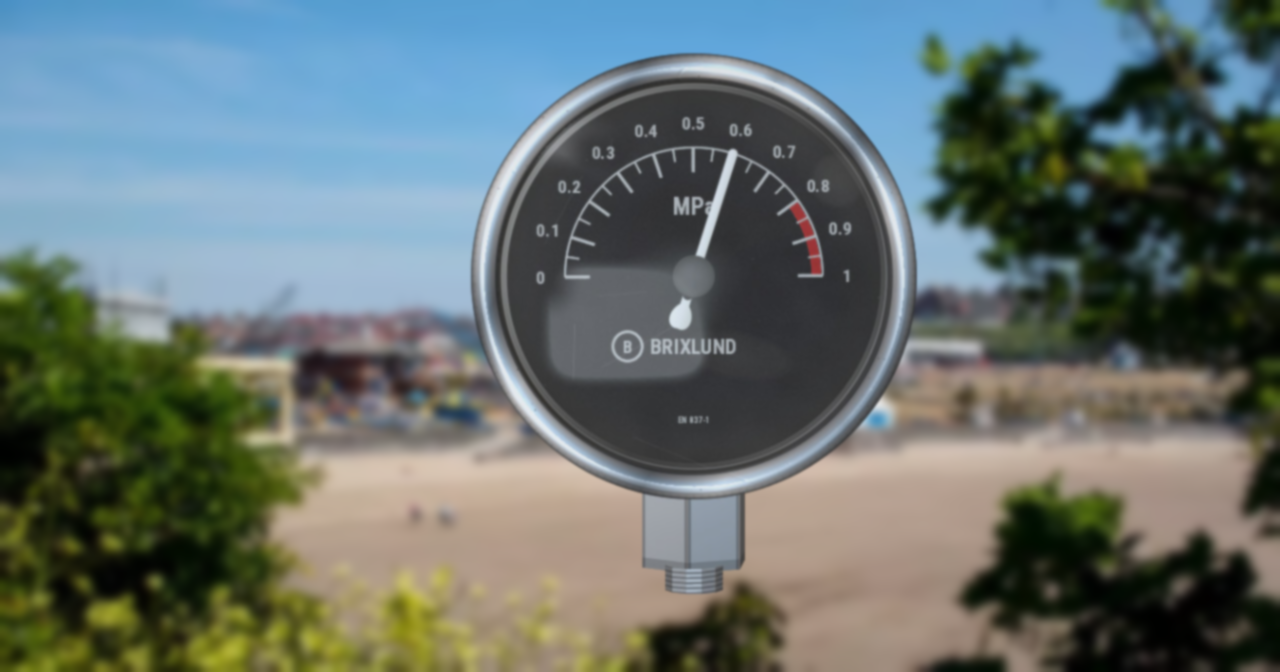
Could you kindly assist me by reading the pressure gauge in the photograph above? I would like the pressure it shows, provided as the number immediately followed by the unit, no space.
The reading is 0.6MPa
